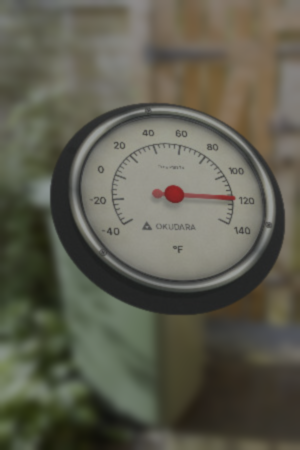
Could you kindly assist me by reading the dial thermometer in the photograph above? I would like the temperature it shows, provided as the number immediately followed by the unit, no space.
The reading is 120°F
